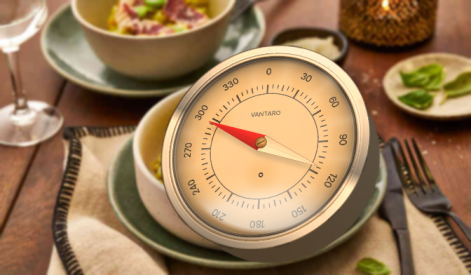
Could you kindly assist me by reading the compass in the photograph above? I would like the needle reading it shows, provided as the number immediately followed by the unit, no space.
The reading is 295°
